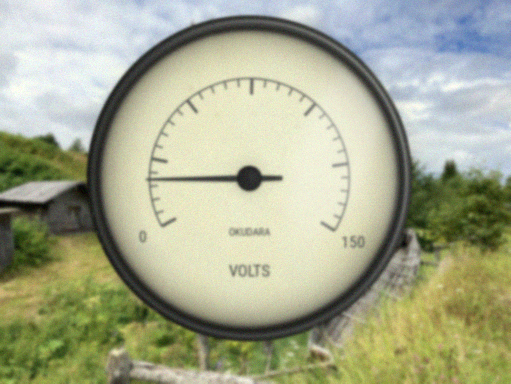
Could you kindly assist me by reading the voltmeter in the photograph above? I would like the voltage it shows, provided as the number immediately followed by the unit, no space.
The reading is 17.5V
